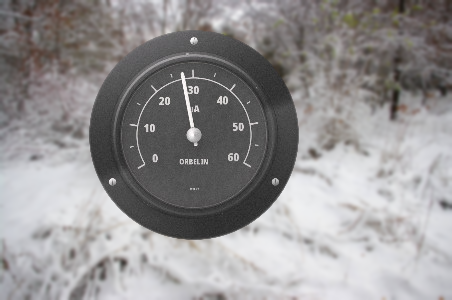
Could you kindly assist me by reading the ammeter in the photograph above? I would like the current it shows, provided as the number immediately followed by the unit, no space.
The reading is 27.5µA
